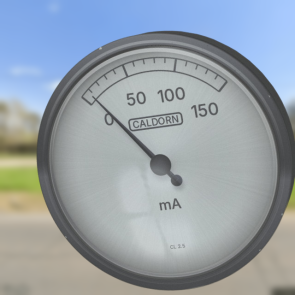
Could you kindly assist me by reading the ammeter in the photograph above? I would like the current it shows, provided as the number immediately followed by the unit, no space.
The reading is 10mA
